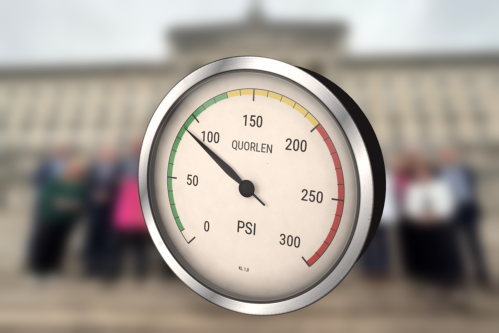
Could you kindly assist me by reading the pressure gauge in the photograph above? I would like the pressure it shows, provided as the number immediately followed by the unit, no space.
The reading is 90psi
